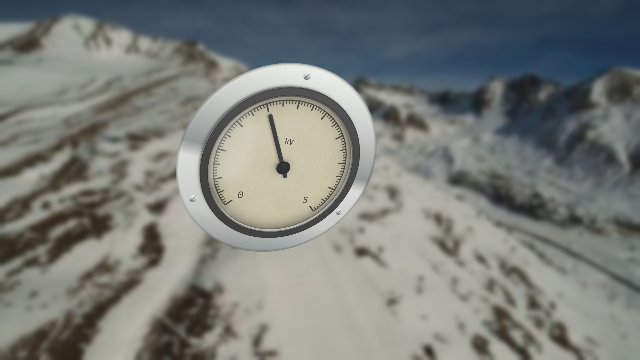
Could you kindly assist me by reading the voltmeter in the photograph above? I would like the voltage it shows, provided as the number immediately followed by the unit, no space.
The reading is 2kV
